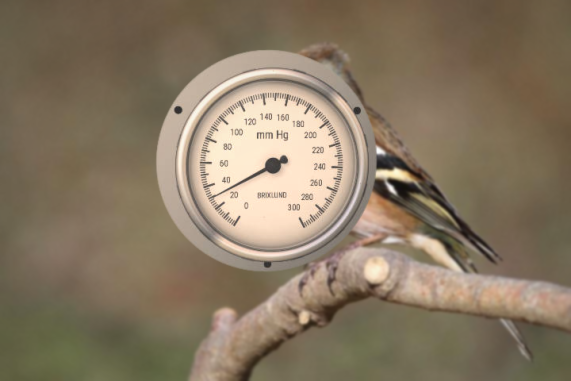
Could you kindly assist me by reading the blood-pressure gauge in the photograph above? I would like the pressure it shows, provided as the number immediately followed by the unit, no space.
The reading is 30mmHg
